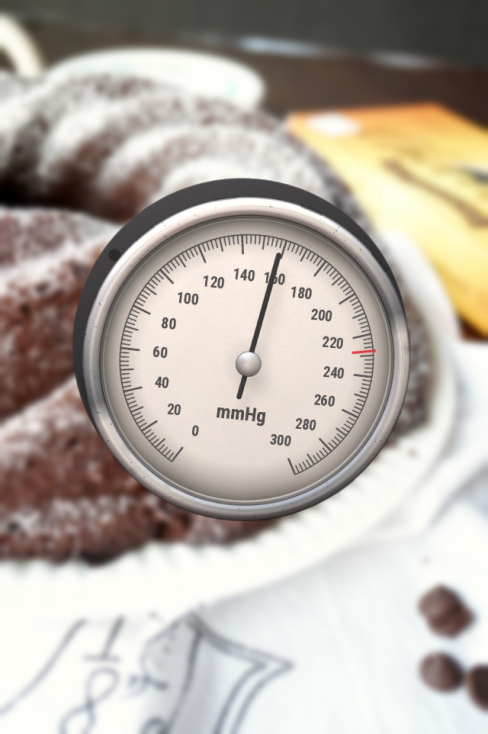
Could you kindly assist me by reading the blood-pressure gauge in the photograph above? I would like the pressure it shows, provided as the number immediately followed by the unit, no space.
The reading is 158mmHg
